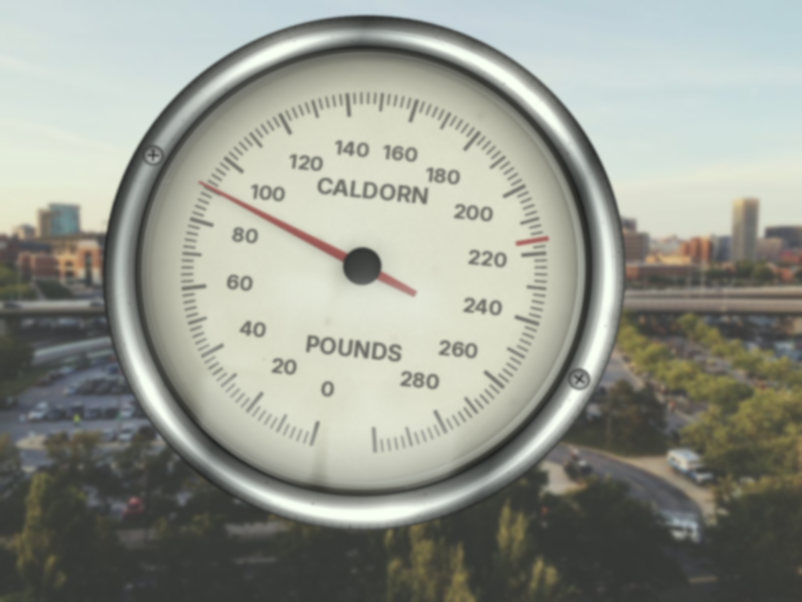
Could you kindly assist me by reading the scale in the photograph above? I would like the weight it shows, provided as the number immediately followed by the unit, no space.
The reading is 90lb
